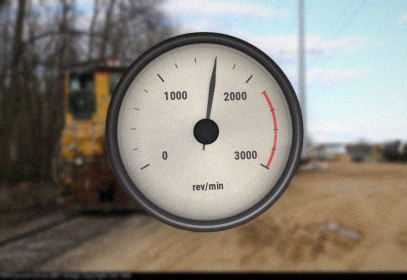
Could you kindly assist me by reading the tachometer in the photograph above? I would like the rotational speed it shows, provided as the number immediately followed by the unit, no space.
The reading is 1600rpm
